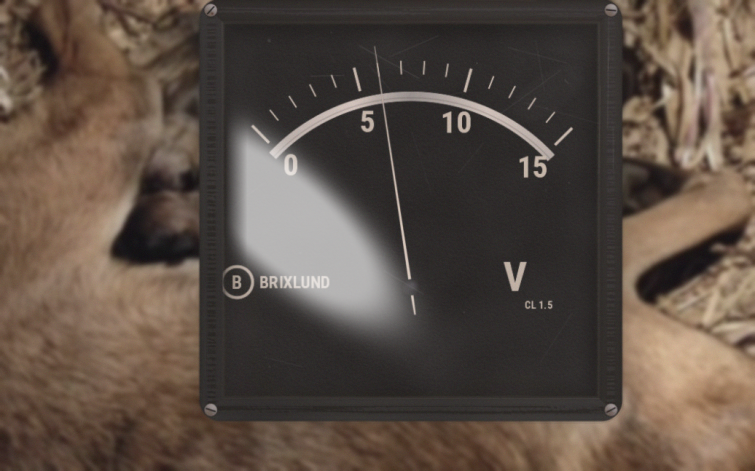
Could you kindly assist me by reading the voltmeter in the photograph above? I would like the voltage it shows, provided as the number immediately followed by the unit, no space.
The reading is 6V
